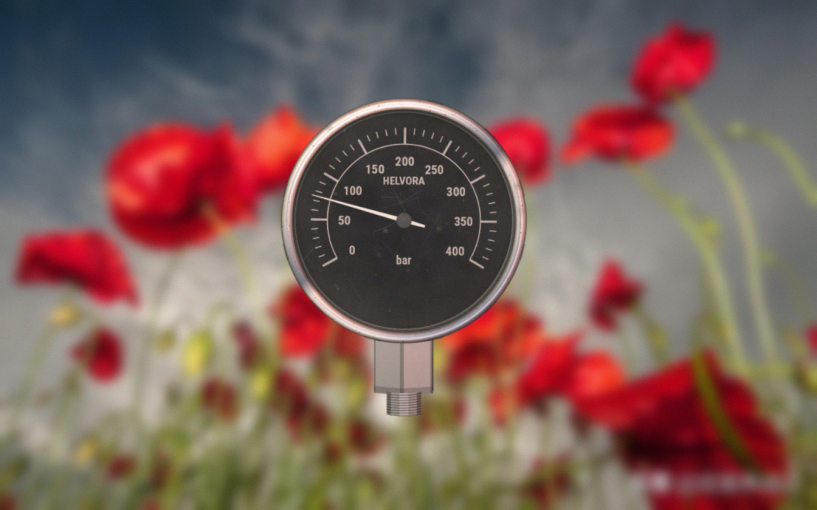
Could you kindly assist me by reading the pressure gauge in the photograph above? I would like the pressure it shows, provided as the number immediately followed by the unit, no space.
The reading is 75bar
